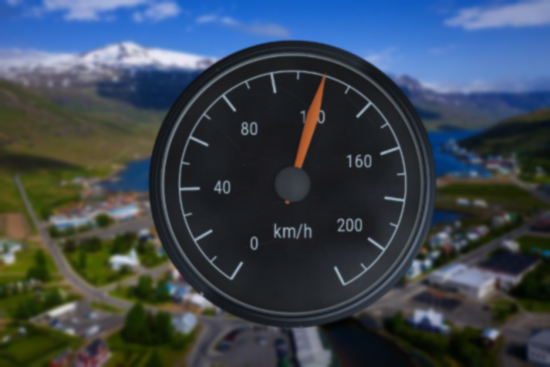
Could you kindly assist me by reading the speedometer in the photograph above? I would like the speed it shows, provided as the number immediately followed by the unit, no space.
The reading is 120km/h
